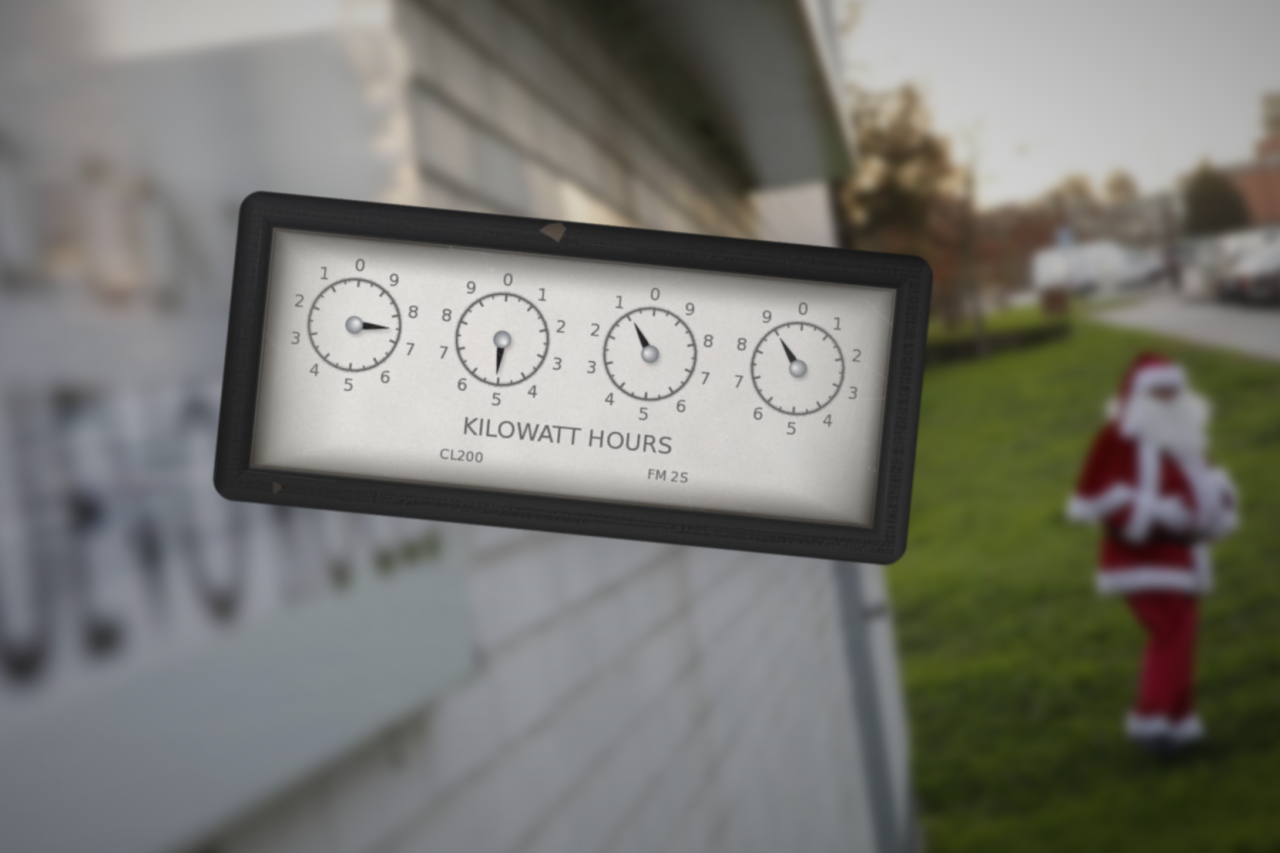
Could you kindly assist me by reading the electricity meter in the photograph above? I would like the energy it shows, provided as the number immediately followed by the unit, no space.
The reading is 7509kWh
